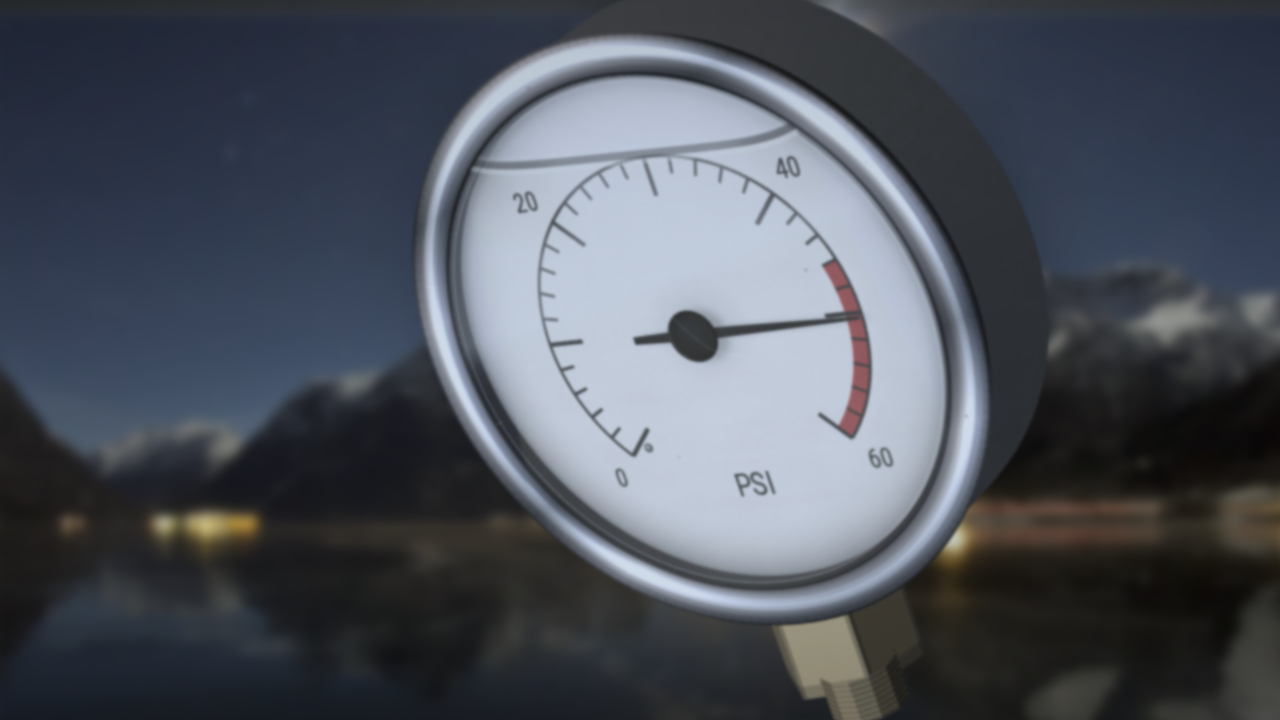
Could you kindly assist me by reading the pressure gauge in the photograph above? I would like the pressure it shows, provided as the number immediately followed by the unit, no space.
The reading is 50psi
